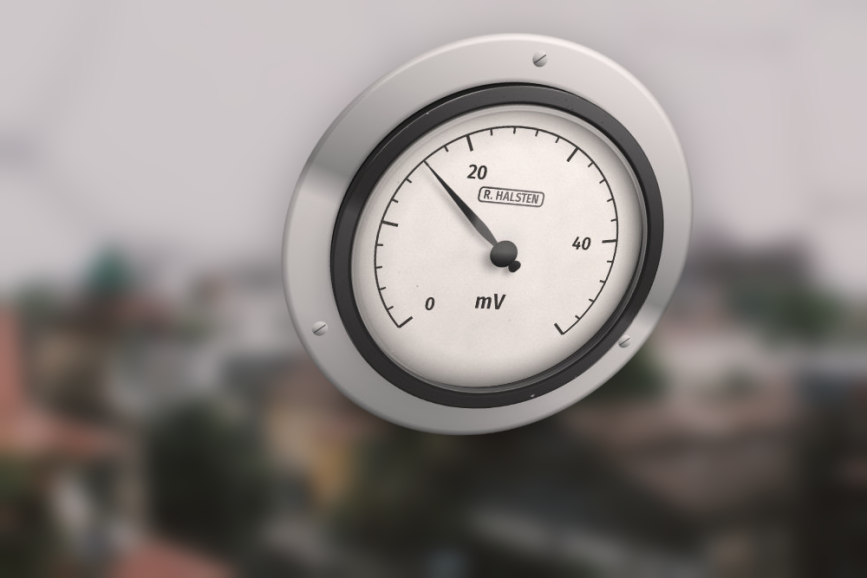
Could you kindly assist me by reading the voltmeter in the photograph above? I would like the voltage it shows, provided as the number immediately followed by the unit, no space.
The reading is 16mV
